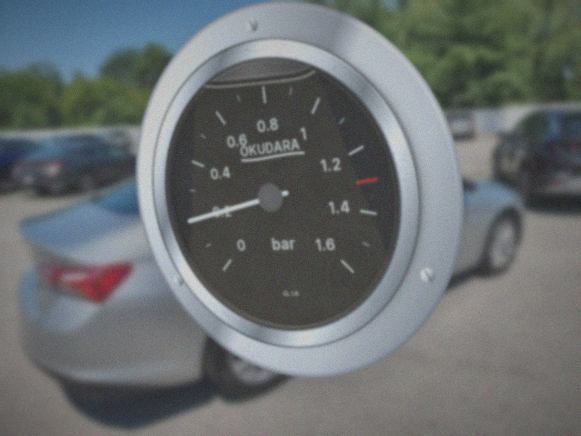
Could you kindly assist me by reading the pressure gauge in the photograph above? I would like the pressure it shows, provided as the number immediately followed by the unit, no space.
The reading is 0.2bar
